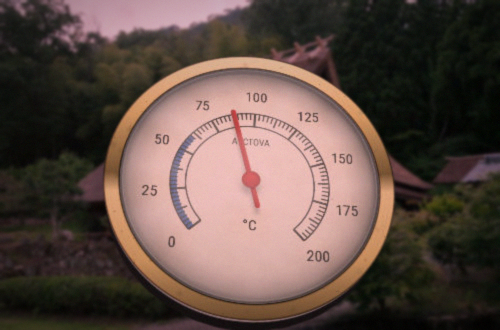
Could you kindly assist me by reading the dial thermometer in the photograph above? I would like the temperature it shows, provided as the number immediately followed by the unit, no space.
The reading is 87.5°C
